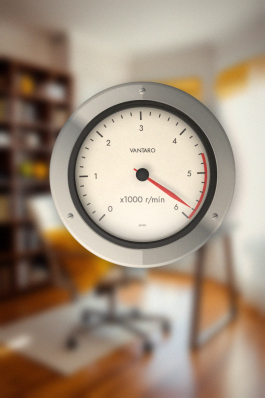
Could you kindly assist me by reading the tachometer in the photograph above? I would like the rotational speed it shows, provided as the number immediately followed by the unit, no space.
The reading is 5800rpm
